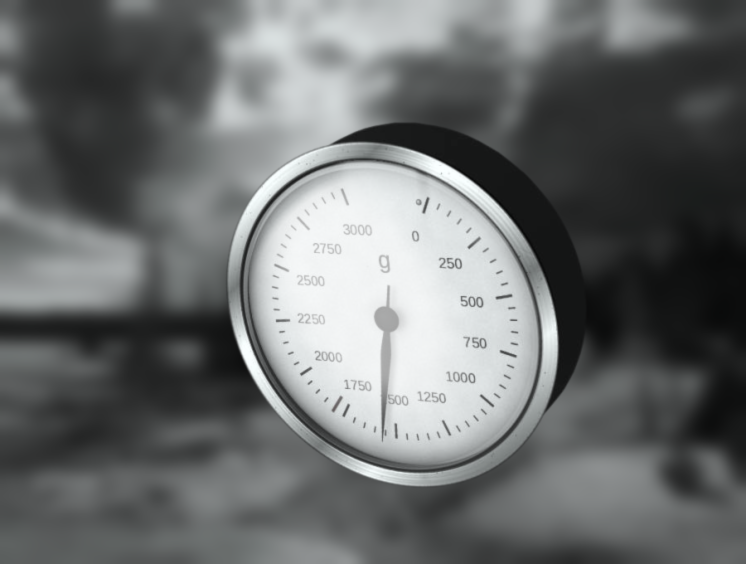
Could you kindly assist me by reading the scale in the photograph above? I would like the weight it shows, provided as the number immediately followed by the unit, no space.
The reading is 1550g
